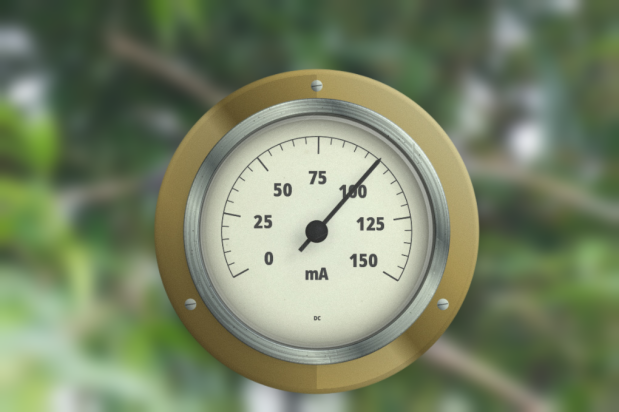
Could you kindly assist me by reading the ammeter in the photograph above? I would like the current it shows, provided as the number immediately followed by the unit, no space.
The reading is 100mA
